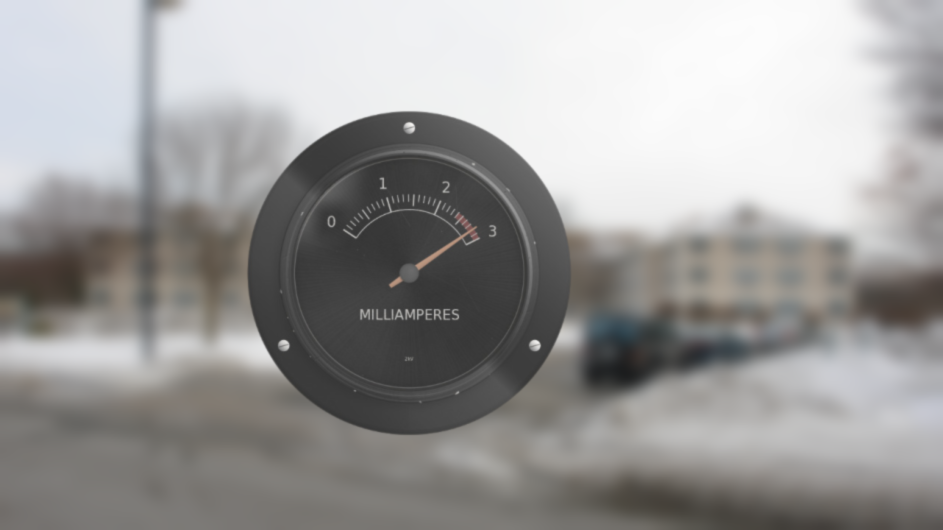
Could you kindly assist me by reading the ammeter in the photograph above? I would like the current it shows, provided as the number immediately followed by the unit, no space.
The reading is 2.8mA
